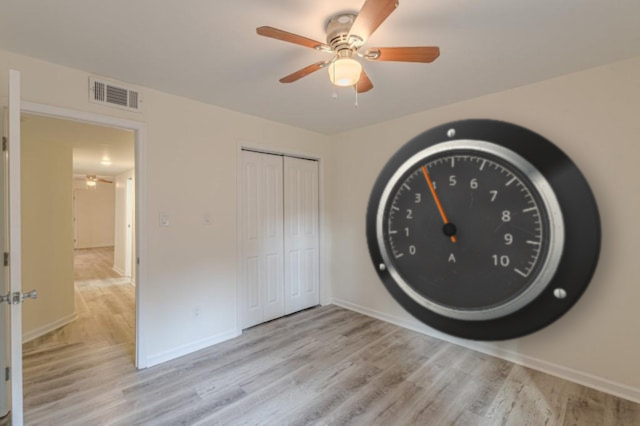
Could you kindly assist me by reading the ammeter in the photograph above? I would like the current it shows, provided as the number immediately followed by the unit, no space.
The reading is 4A
